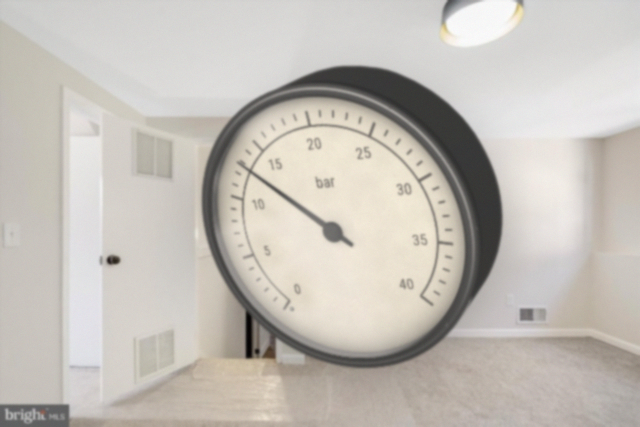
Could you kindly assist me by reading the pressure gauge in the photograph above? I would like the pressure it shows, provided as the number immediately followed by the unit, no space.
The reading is 13bar
